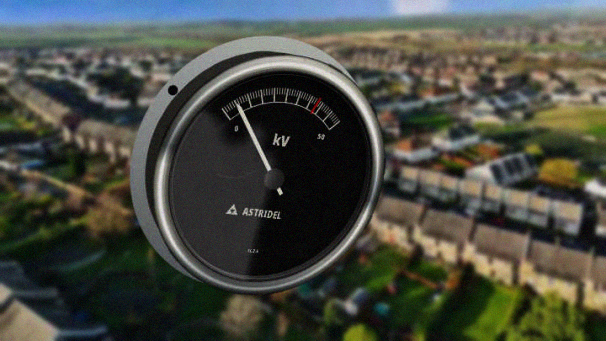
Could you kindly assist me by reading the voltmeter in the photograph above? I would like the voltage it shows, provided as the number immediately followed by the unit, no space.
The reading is 5kV
